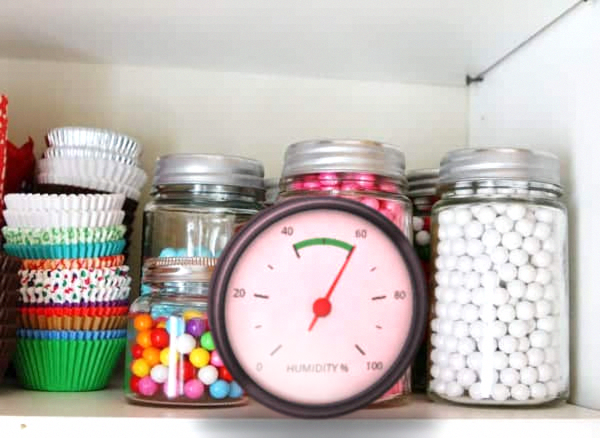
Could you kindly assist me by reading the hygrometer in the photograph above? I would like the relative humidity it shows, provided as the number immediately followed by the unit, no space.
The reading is 60%
